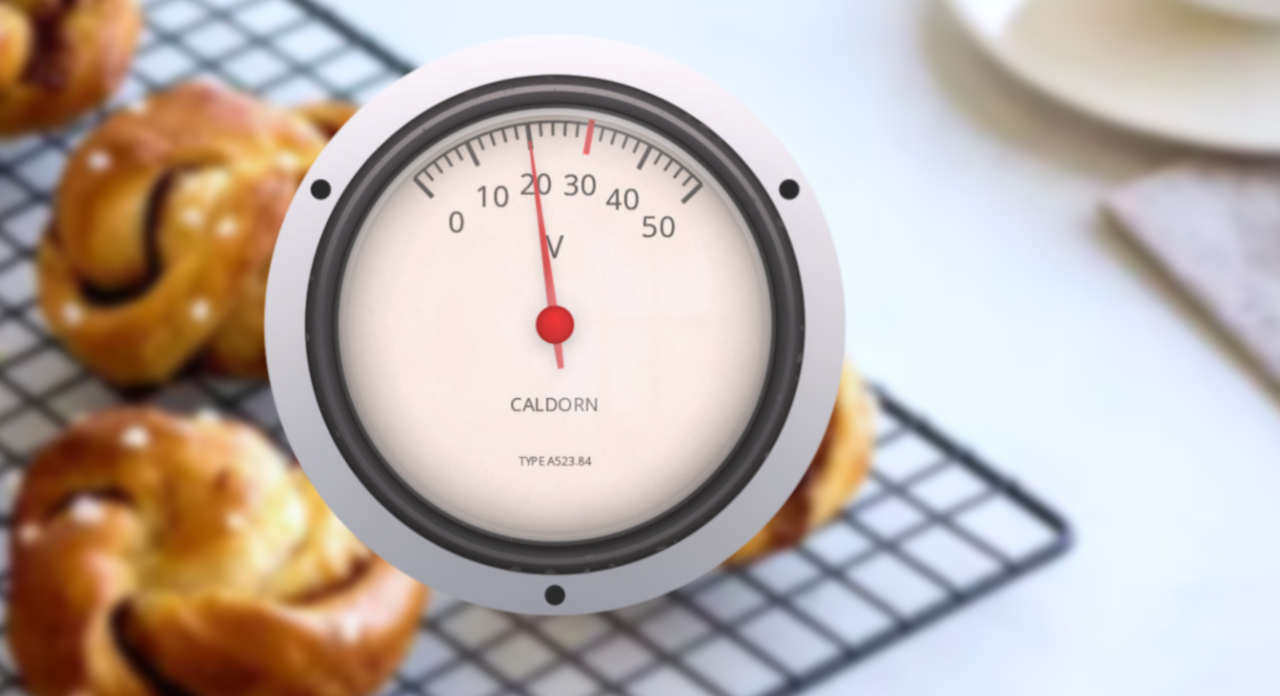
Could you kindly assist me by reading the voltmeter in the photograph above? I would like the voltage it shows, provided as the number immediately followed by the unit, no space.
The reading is 20V
